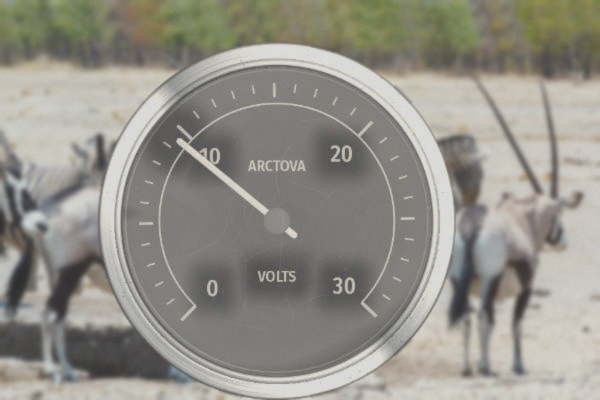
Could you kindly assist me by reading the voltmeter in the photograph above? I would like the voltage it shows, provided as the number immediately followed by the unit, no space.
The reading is 9.5V
